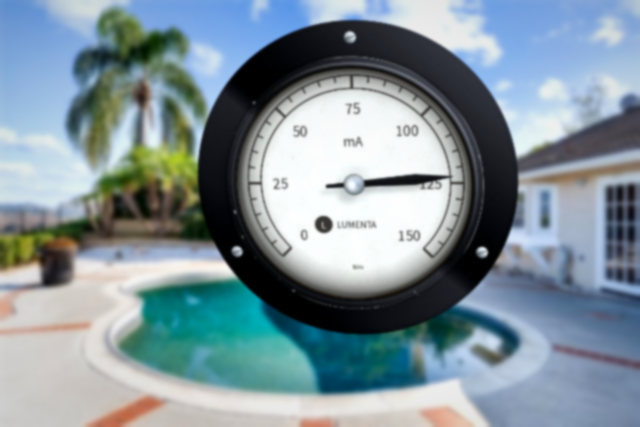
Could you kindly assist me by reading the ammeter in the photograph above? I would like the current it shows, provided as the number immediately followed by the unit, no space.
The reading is 122.5mA
